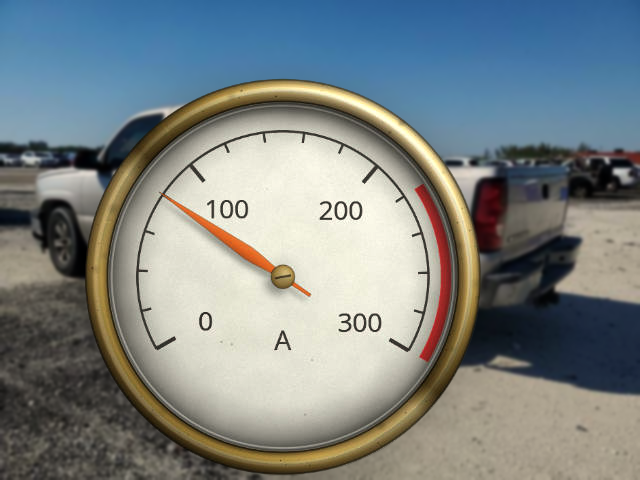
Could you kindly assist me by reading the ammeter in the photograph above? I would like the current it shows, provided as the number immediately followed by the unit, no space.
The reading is 80A
